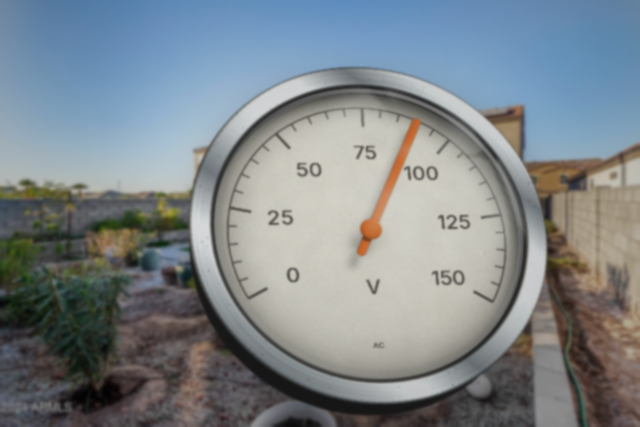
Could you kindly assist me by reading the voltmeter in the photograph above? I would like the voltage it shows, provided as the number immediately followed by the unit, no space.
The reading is 90V
